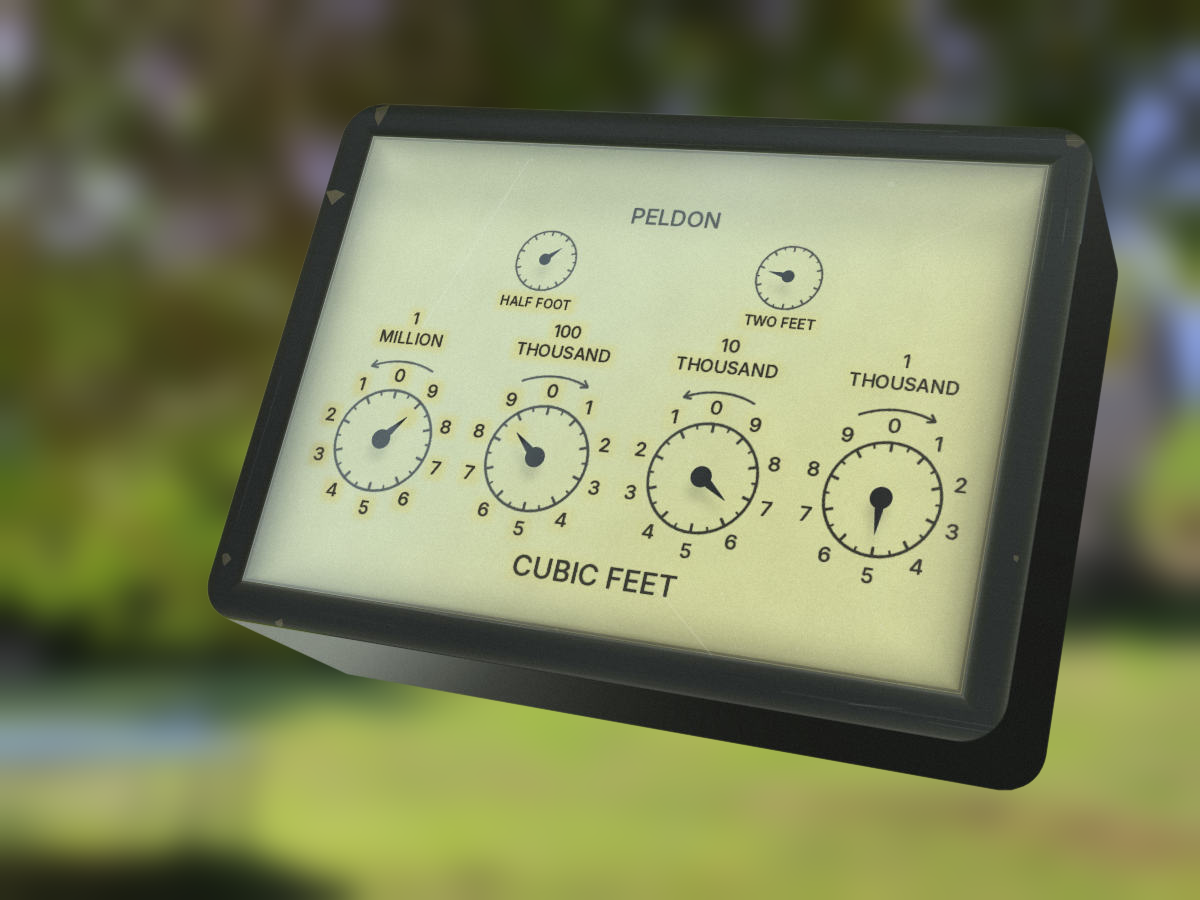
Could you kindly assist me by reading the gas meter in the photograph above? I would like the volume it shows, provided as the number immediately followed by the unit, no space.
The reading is 886500ft³
